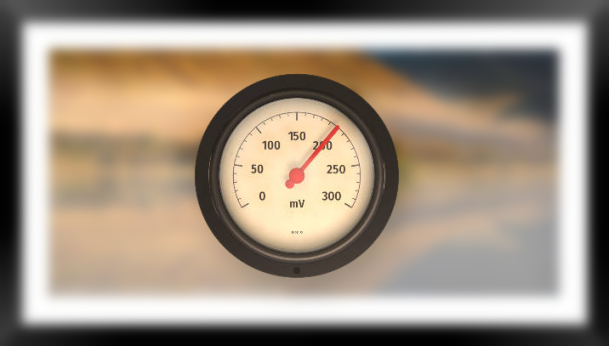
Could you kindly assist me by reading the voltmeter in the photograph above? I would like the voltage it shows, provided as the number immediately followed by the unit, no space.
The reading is 200mV
